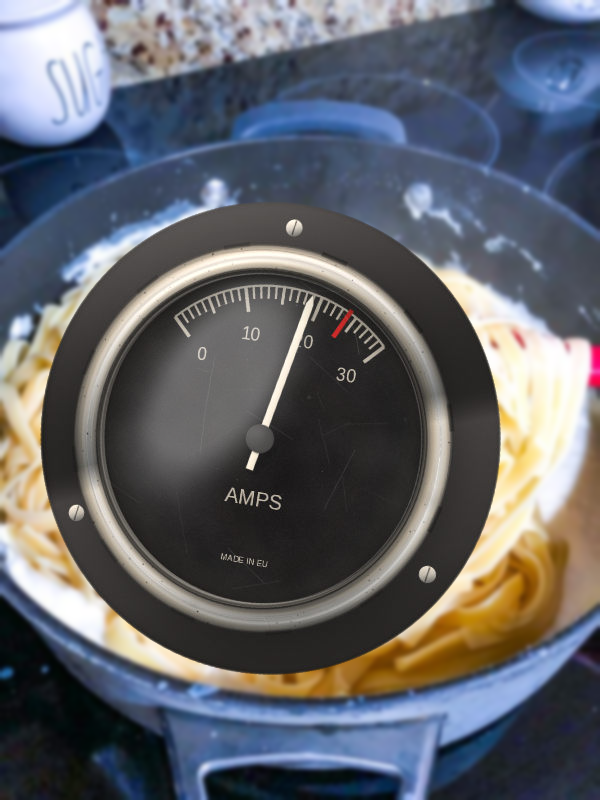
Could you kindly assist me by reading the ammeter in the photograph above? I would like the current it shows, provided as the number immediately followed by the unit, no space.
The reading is 19A
